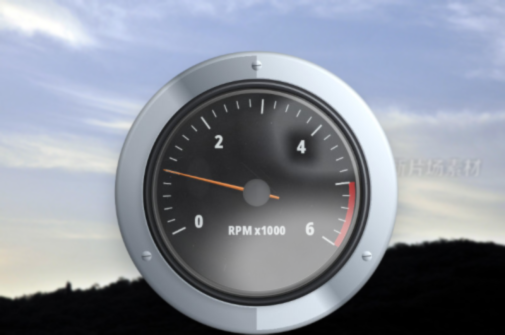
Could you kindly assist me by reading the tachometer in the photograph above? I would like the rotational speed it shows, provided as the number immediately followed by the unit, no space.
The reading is 1000rpm
